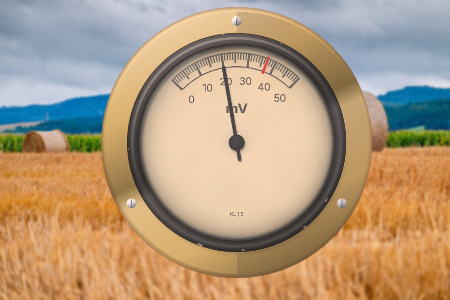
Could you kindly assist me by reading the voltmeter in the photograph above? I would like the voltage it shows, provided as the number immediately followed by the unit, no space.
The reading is 20mV
